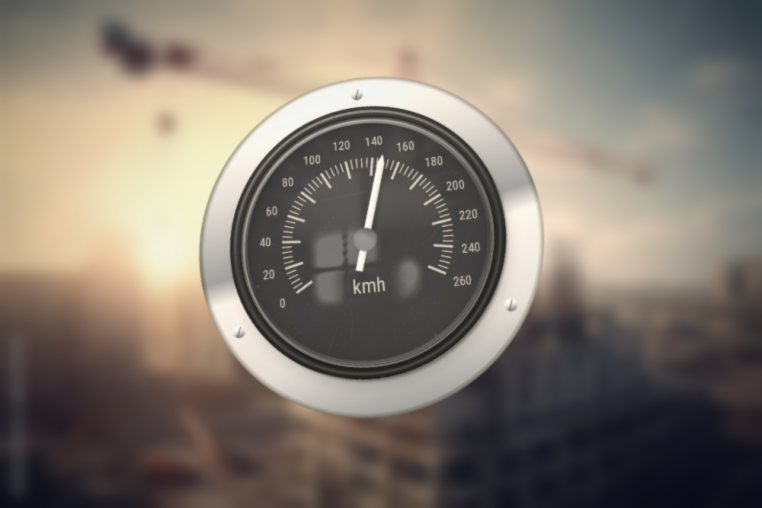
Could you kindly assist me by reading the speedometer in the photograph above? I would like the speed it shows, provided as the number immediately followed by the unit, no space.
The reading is 148km/h
